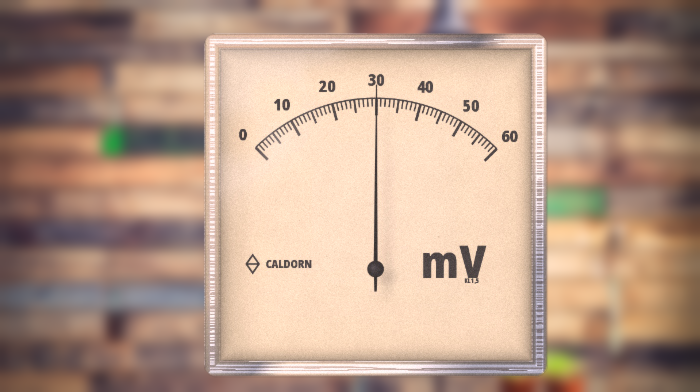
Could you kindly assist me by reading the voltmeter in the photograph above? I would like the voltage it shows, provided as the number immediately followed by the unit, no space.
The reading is 30mV
